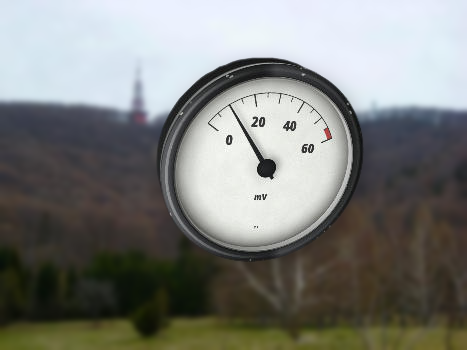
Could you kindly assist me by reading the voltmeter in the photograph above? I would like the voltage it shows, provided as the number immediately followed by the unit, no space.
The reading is 10mV
